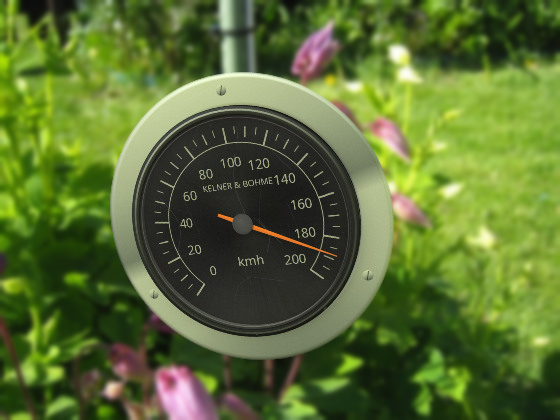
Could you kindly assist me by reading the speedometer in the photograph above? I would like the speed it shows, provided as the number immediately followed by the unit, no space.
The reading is 187.5km/h
